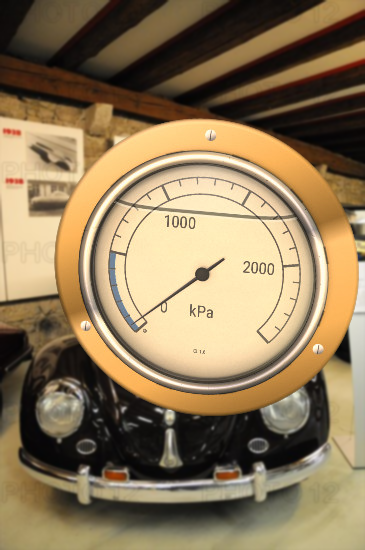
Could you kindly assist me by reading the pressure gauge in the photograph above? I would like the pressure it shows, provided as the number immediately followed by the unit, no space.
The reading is 50kPa
